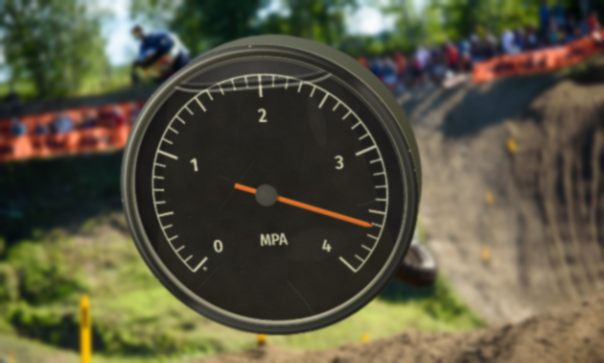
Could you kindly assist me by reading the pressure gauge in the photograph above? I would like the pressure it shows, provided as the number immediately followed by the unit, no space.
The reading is 3.6MPa
